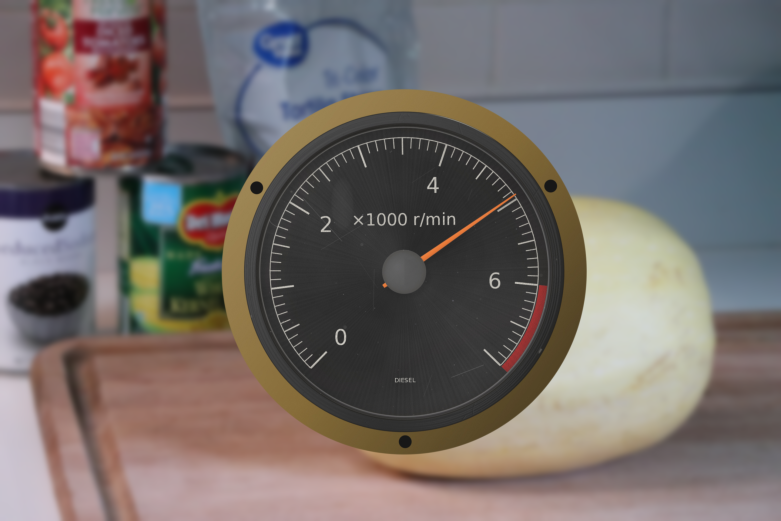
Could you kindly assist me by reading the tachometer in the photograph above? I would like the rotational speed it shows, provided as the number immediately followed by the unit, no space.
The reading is 4950rpm
